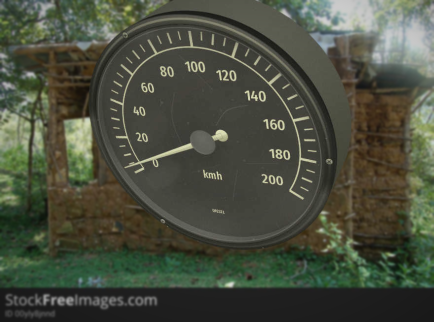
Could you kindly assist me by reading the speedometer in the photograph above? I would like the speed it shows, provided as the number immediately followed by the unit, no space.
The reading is 5km/h
